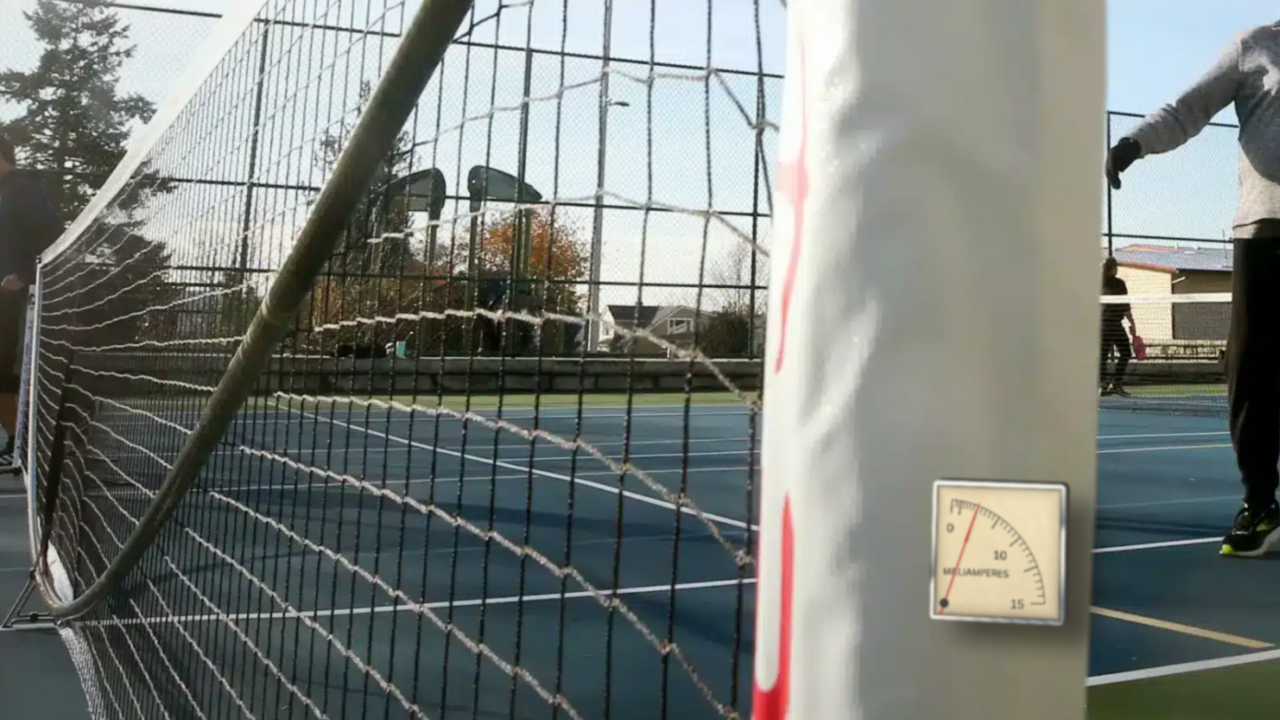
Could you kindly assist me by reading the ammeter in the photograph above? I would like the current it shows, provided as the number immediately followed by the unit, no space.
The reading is 5mA
